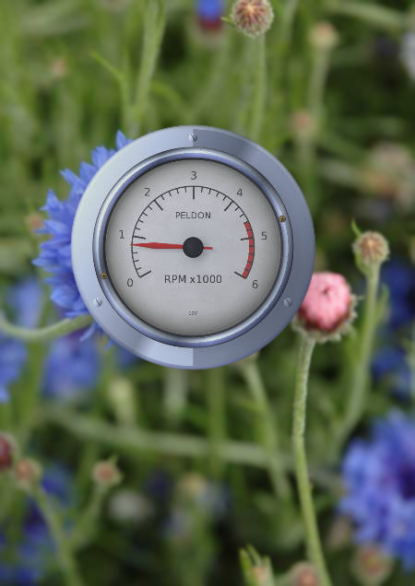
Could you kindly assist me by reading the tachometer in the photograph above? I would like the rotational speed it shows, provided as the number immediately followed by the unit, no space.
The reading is 800rpm
